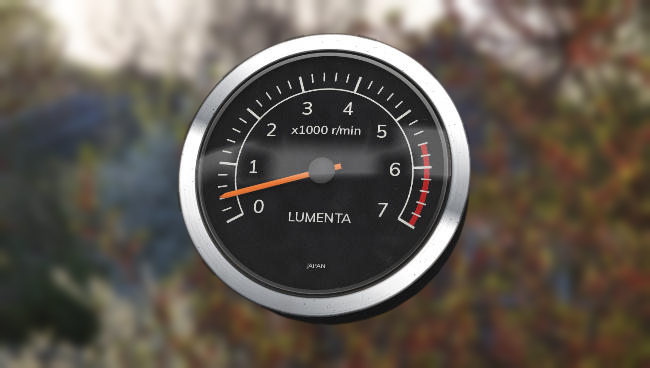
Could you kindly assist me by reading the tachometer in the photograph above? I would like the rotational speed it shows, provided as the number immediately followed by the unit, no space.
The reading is 400rpm
